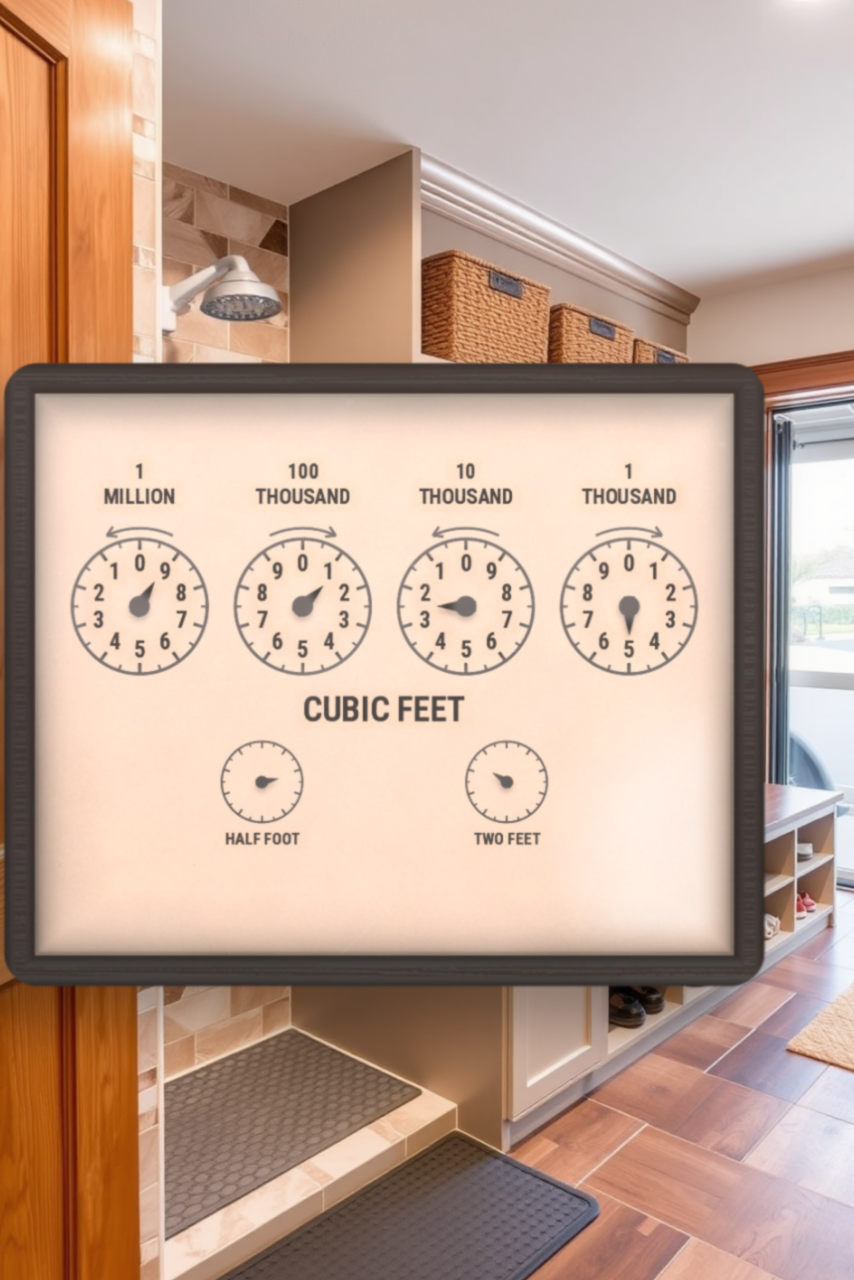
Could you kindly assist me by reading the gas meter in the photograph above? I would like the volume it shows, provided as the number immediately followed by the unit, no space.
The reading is 912500ft³
